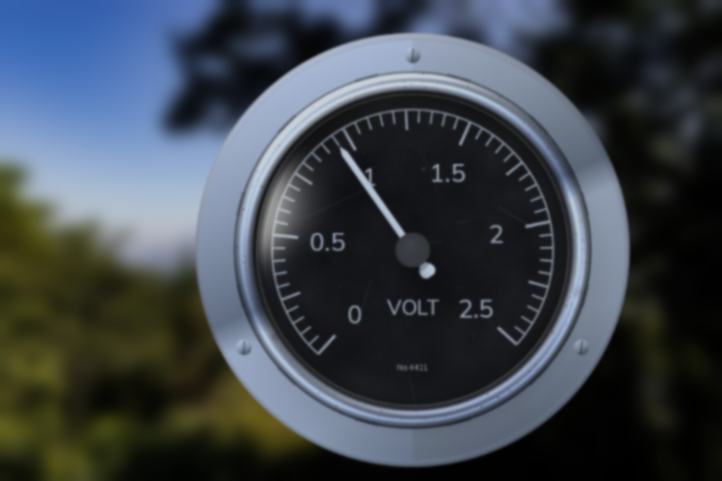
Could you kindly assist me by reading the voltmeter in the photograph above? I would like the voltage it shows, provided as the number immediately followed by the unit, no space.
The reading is 0.95V
